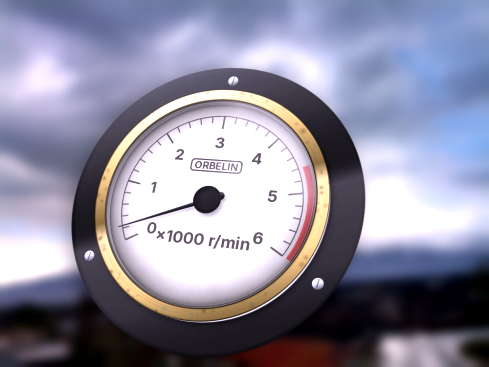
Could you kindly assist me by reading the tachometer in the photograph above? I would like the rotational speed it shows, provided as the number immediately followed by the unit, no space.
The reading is 200rpm
